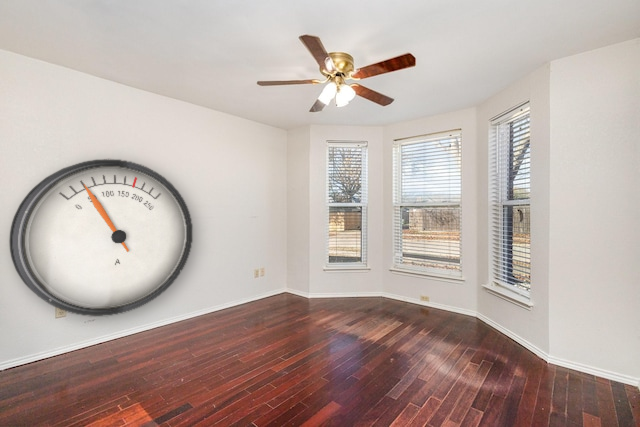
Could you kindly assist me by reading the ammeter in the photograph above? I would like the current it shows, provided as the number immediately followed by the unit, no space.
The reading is 50A
